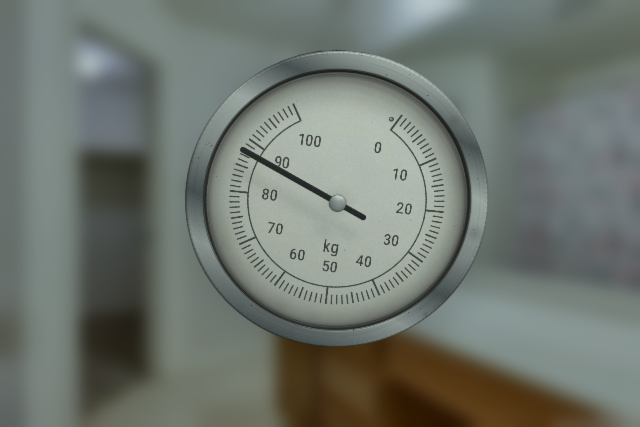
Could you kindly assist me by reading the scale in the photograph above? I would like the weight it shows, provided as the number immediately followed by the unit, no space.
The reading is 88kg
